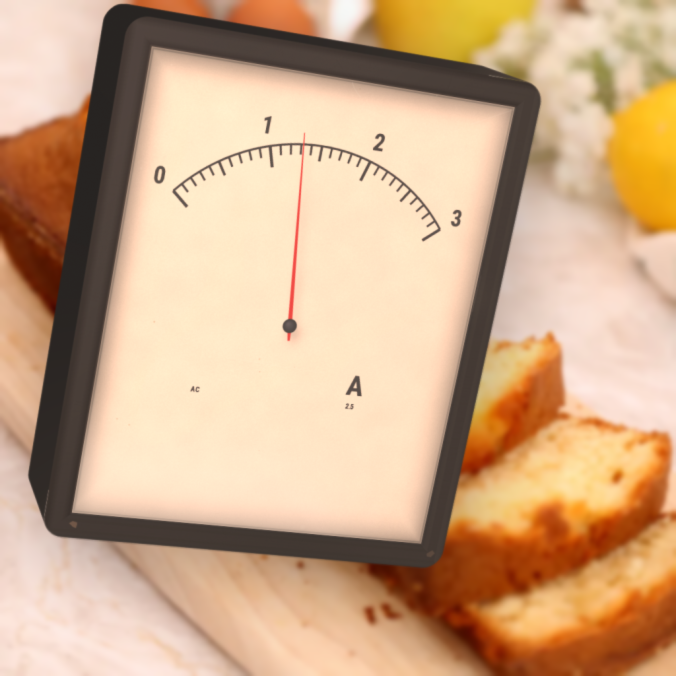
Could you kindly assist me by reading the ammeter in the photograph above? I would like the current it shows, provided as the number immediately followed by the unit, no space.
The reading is 1.3A
